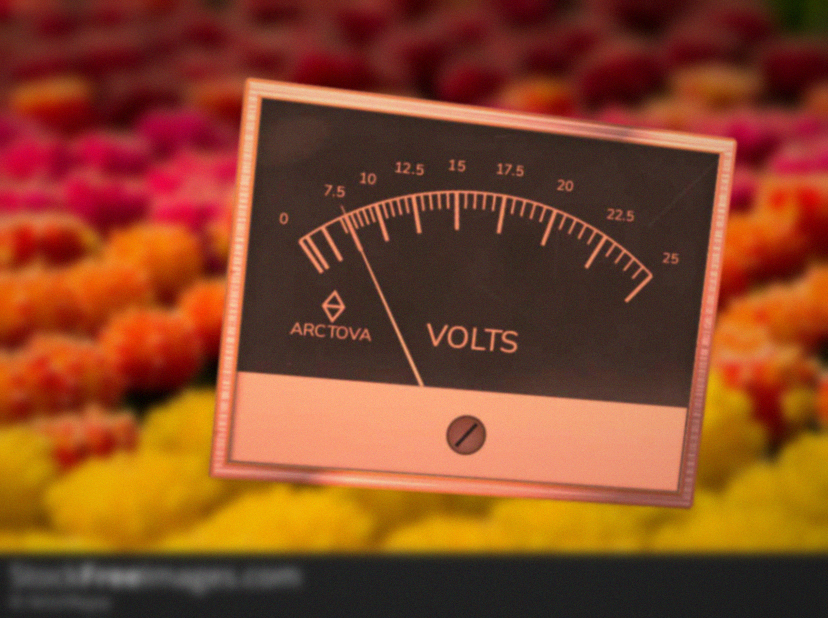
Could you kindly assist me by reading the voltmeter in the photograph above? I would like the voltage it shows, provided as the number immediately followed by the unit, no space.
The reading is 7.5V
